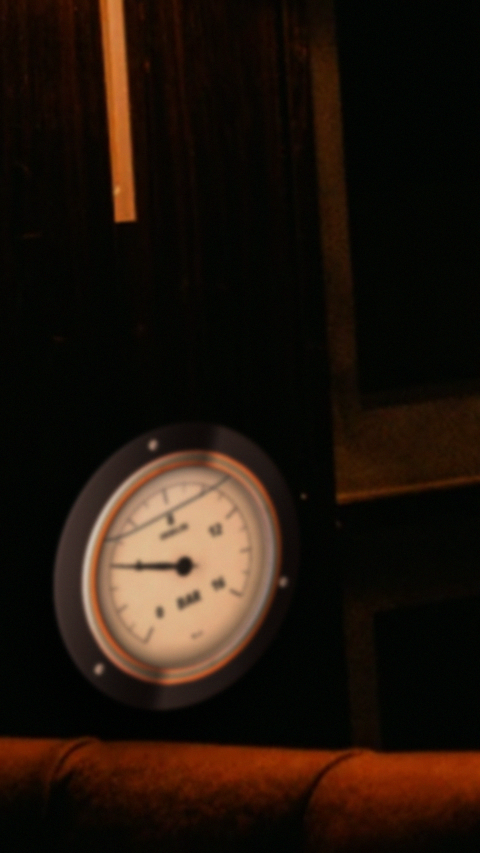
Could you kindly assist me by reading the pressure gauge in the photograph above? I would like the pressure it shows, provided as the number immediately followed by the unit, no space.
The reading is 4bar
